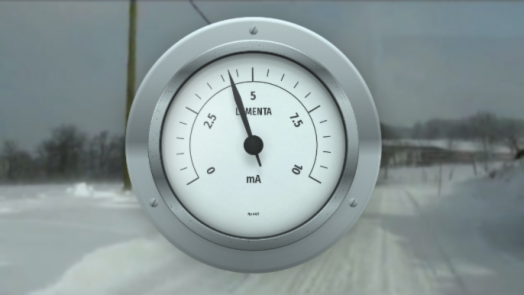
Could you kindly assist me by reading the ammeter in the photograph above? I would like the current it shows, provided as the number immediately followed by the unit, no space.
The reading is 4.25mA
